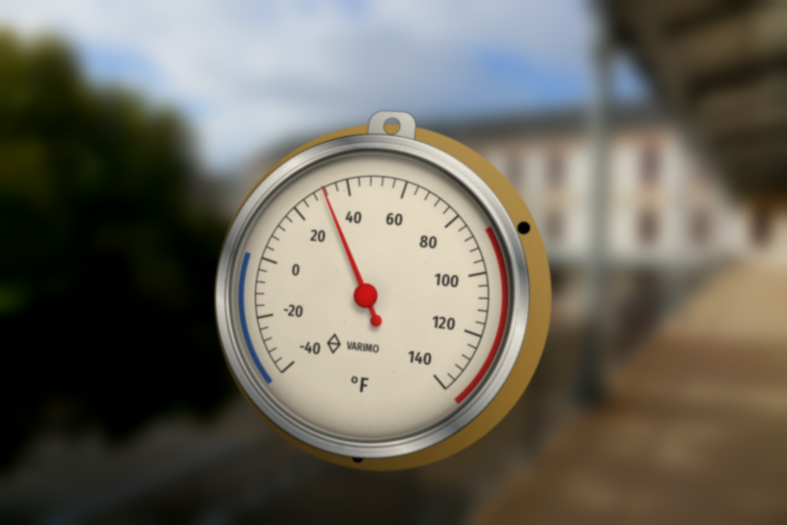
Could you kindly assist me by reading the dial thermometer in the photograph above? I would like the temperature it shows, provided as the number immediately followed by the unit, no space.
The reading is 32°F
